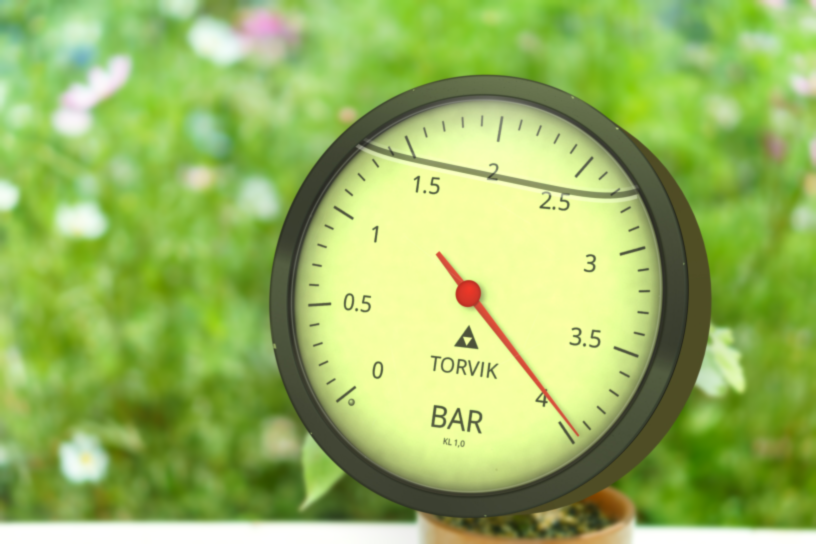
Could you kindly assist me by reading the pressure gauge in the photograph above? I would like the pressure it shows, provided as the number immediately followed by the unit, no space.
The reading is 3.95bar
